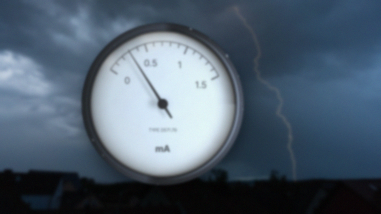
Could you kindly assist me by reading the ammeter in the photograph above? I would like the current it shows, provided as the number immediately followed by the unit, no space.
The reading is 0.3mA
